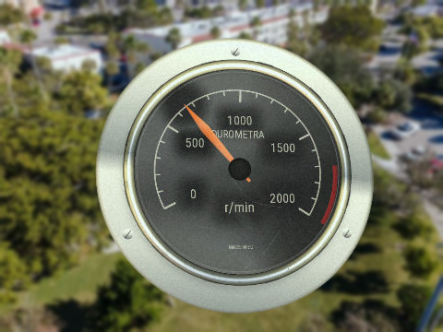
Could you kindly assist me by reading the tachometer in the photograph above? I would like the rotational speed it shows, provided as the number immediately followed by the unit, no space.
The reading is 650rpm
